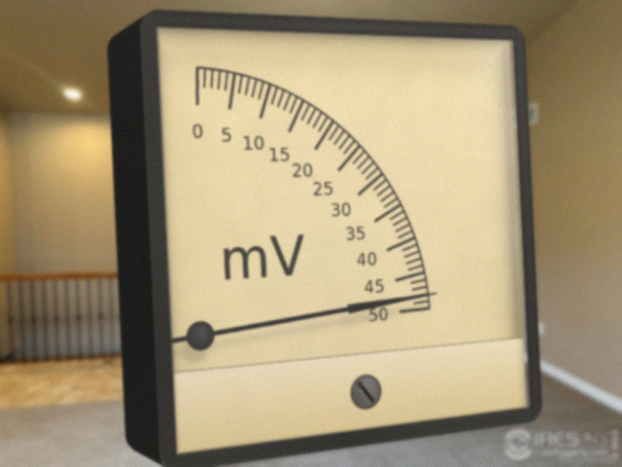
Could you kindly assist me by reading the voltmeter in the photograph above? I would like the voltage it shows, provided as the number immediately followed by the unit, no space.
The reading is 48mV
